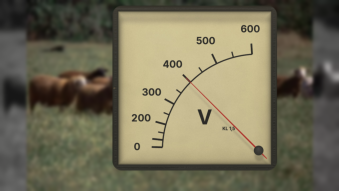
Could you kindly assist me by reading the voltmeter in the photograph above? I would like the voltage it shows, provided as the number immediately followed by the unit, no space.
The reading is 400V
